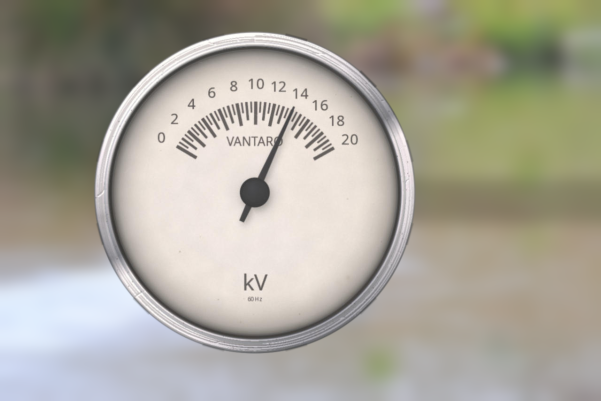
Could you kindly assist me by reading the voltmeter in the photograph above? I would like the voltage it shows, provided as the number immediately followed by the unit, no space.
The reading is 14kV
